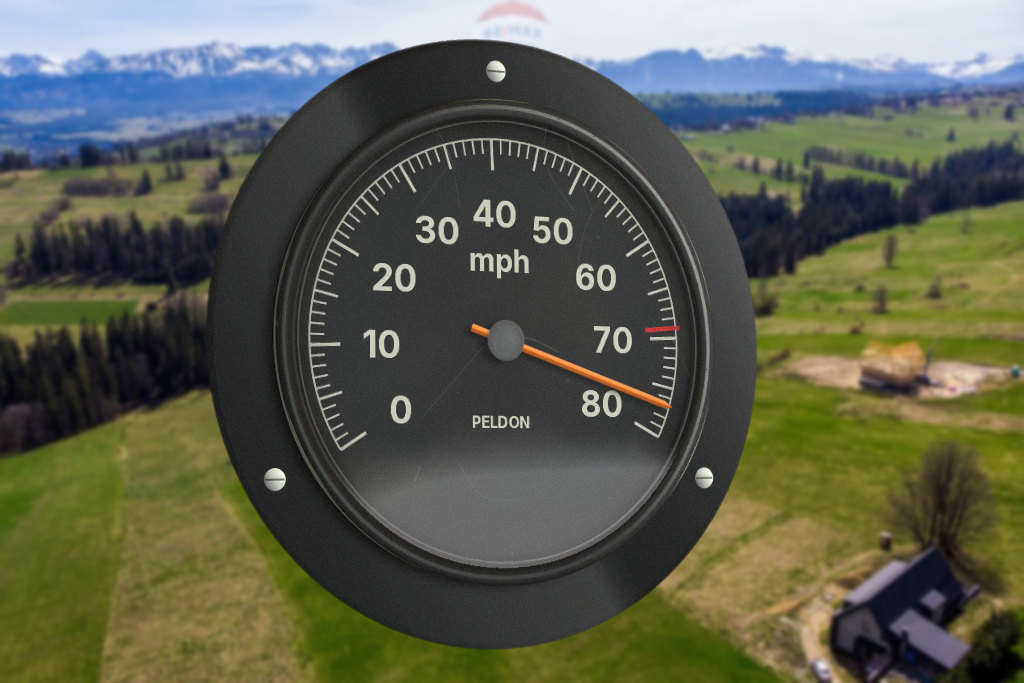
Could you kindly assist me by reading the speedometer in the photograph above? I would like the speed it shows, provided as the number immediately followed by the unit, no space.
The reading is 77mph
